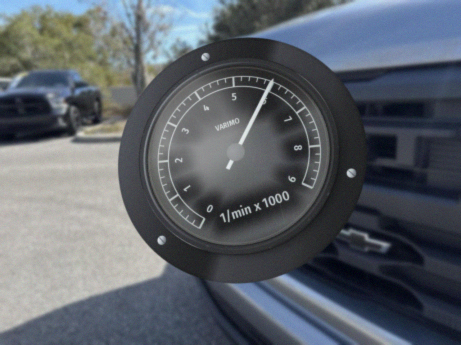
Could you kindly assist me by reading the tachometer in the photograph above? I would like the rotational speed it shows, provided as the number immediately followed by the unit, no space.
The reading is 6000rpm
